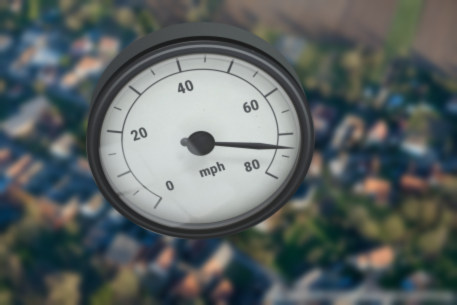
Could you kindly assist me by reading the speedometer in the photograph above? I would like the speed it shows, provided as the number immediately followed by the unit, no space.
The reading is 72.5mph
